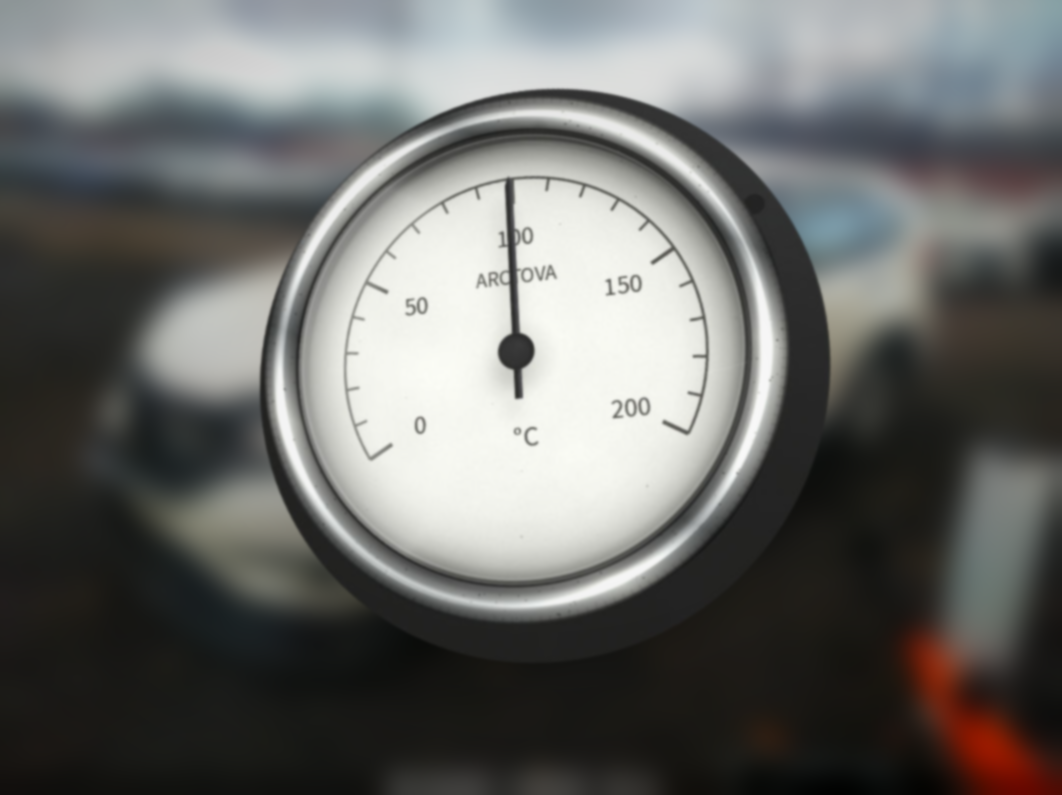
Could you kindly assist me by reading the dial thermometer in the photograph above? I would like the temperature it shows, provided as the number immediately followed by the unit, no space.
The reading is 100°C
